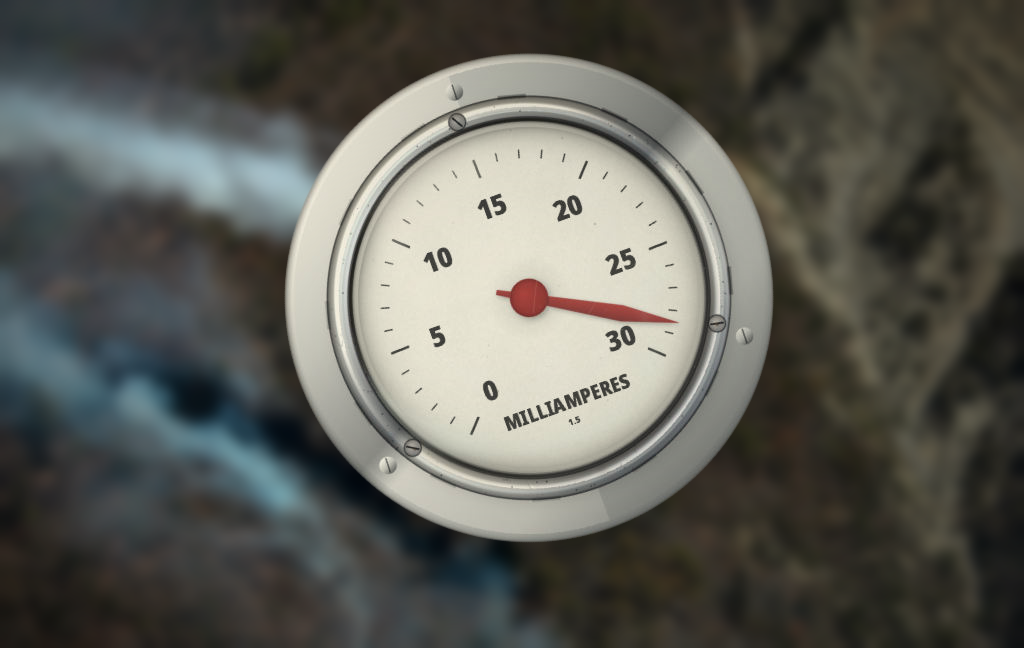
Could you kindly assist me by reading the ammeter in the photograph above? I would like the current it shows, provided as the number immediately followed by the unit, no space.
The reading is 28.5mA
